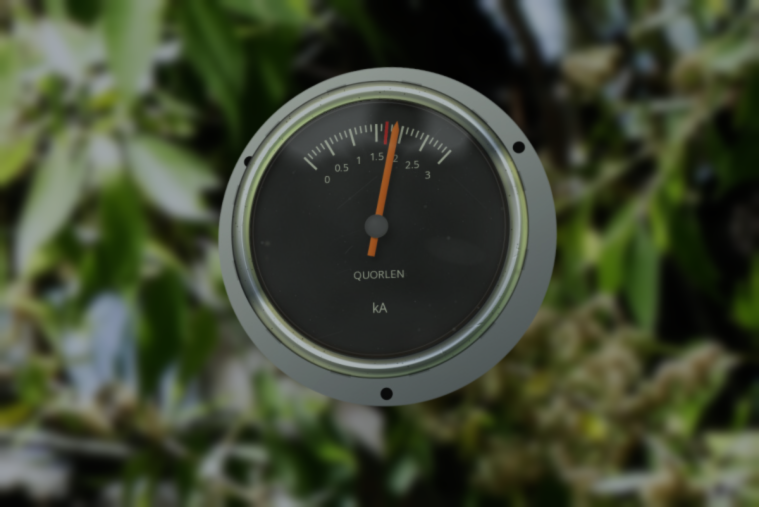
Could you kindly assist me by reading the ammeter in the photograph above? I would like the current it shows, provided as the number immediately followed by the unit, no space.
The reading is 1.9kA
